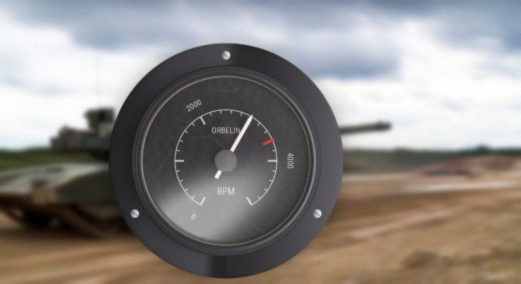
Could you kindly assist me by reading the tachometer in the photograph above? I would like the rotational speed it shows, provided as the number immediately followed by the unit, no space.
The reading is 3000rpm
